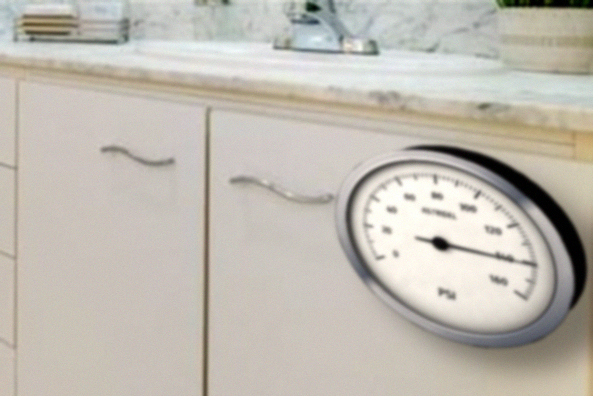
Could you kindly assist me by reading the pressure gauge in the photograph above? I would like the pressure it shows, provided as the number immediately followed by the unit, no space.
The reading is 140psi
